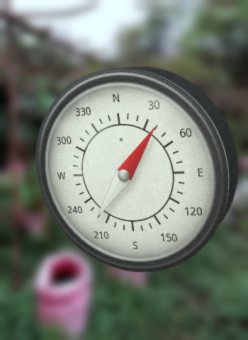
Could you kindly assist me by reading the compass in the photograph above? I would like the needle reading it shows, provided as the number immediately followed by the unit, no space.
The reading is 40°
